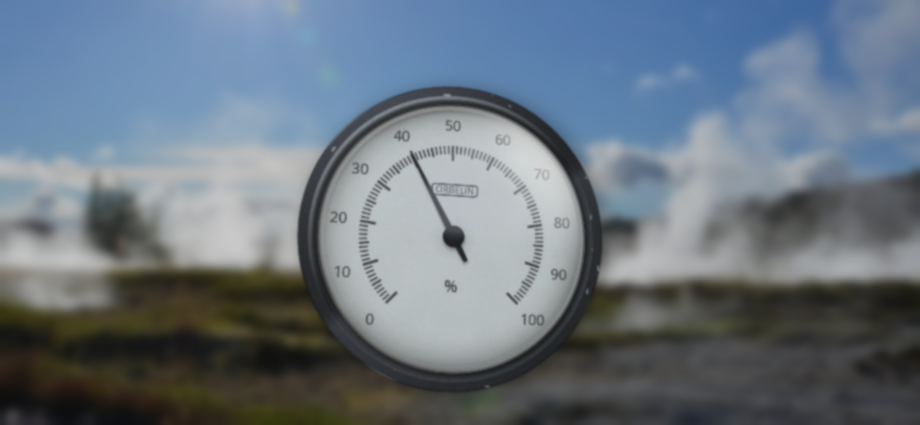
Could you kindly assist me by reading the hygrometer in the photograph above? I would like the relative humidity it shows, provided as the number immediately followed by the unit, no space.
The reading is 40%
